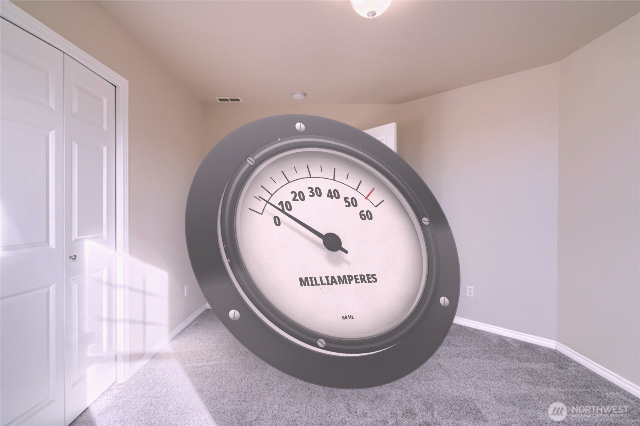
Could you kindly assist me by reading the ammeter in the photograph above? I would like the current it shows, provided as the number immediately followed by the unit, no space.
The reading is 5mA
